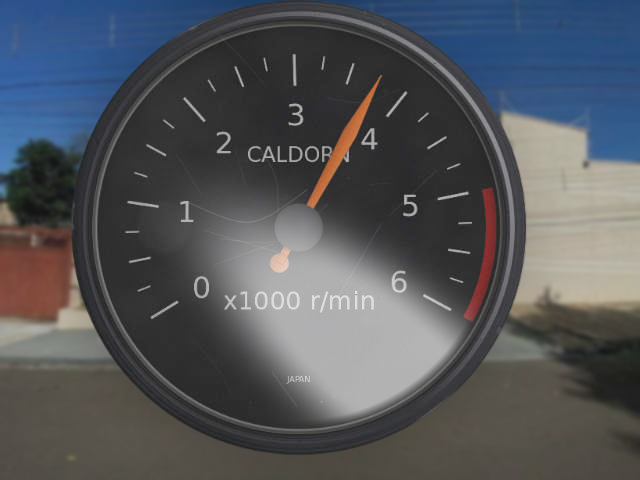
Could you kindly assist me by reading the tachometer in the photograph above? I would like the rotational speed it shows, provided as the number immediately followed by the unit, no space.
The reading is 3750rpm
